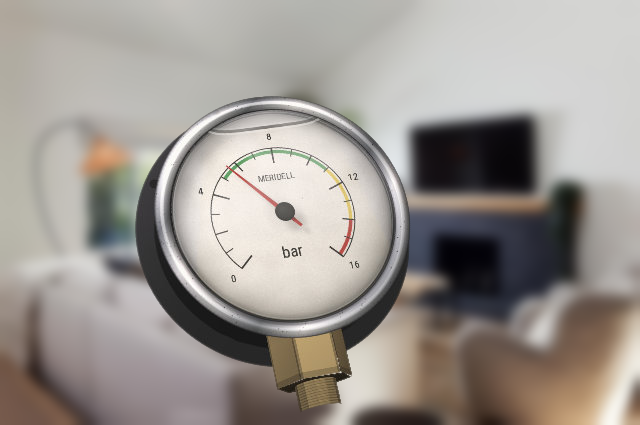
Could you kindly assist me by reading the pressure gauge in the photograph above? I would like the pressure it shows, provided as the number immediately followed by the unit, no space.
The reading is 5.5bar
